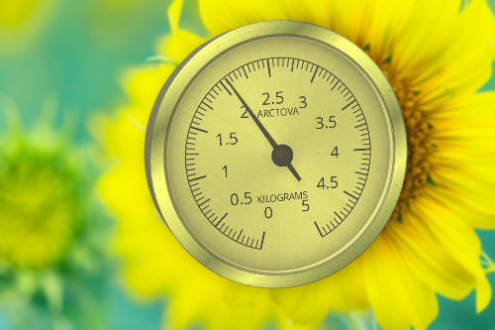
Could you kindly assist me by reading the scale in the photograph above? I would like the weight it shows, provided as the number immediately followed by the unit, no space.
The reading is 2.05kg
